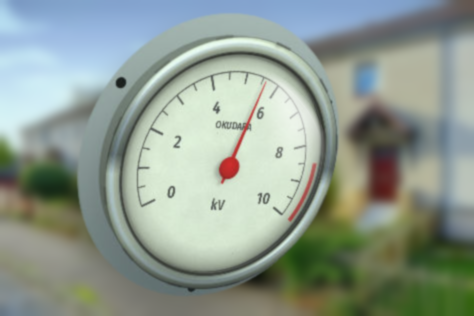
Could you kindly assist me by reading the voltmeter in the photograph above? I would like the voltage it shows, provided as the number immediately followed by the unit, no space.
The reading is 5.5kV
